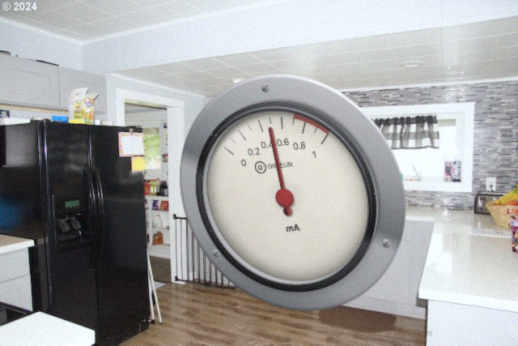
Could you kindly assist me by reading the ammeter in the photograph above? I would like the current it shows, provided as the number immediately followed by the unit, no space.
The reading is 0.5mA
